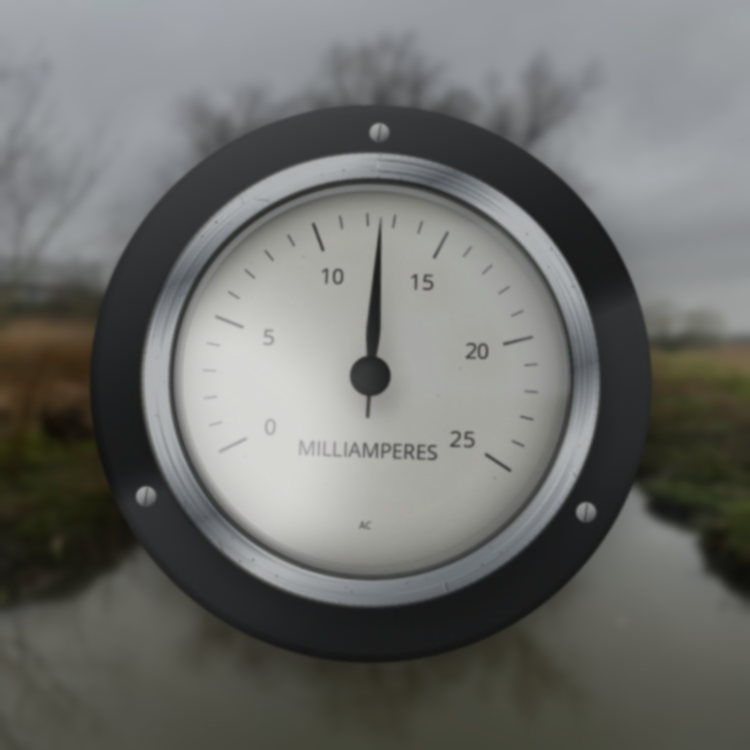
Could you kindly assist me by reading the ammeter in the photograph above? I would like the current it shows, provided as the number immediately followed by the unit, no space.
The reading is 12.5mA
